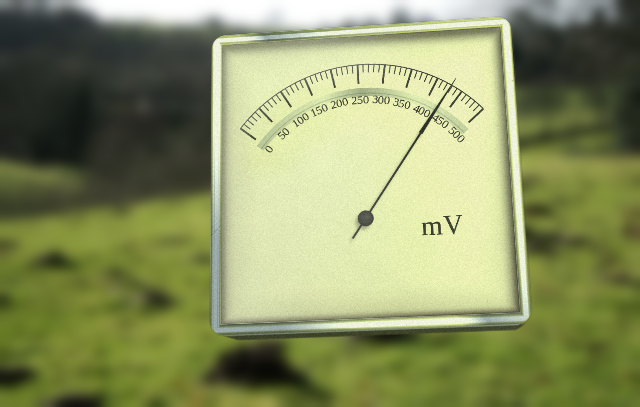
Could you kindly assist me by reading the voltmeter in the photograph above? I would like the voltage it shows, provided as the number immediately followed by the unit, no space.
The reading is 430mV
